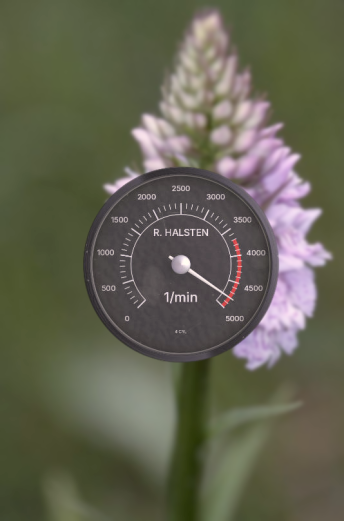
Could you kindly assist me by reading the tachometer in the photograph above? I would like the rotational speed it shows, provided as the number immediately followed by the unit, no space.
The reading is 4800rpm
